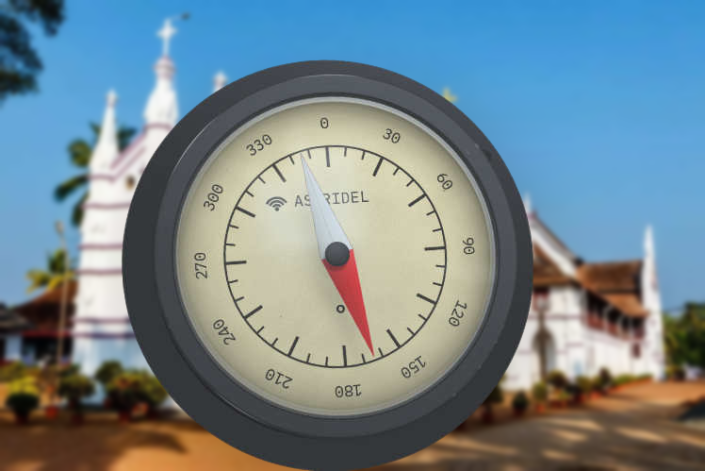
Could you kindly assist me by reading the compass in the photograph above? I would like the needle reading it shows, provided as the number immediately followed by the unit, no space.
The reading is 165°
